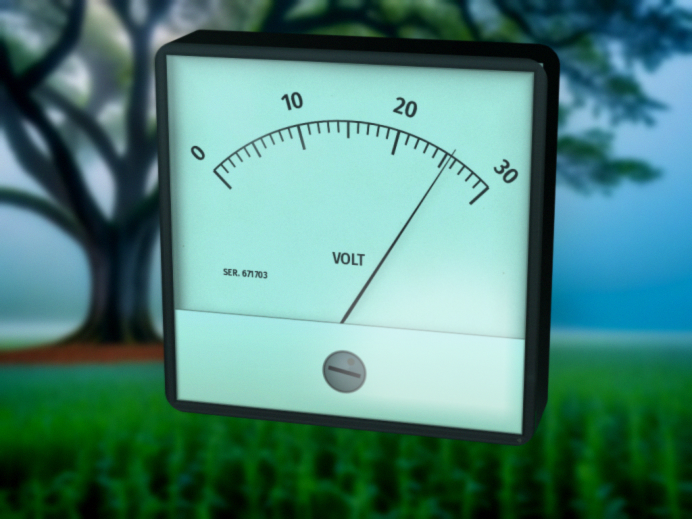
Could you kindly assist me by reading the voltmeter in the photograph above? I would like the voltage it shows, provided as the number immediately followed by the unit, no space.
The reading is 25.5V
